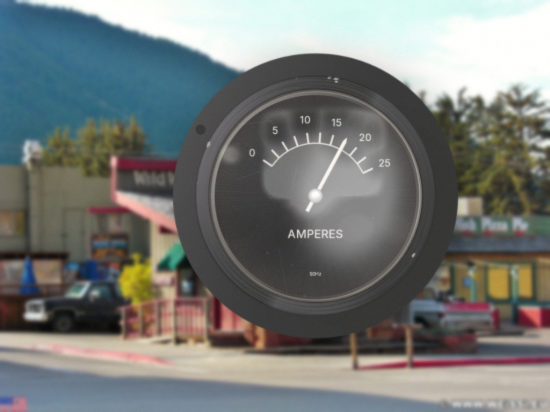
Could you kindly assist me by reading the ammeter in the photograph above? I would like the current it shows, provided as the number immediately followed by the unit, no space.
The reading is 17.5A
